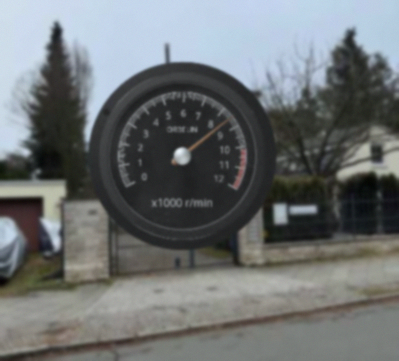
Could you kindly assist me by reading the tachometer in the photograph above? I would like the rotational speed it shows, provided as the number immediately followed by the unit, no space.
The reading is 8500rpm
